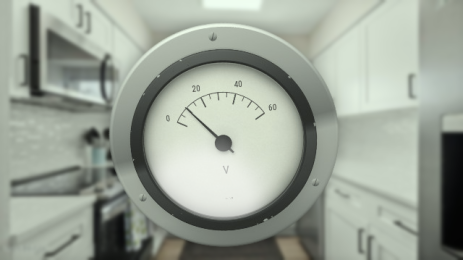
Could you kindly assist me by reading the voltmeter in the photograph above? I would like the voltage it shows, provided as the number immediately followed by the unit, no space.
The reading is 10V
